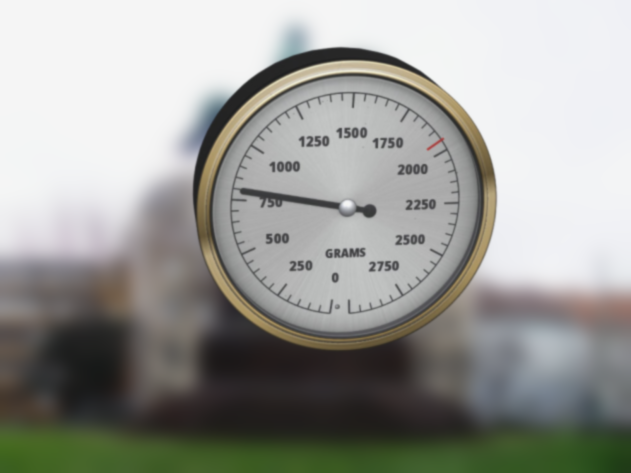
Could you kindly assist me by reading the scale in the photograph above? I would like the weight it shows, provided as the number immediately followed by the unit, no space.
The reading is 800g
